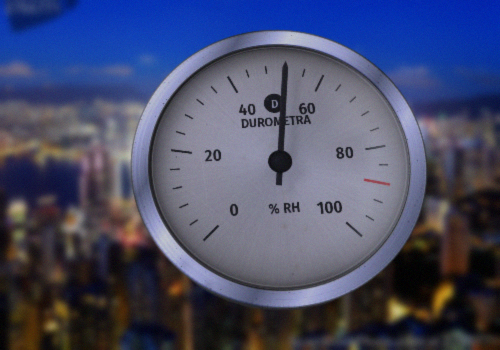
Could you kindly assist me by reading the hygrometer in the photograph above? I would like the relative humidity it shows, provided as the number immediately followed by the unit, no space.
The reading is 52%
